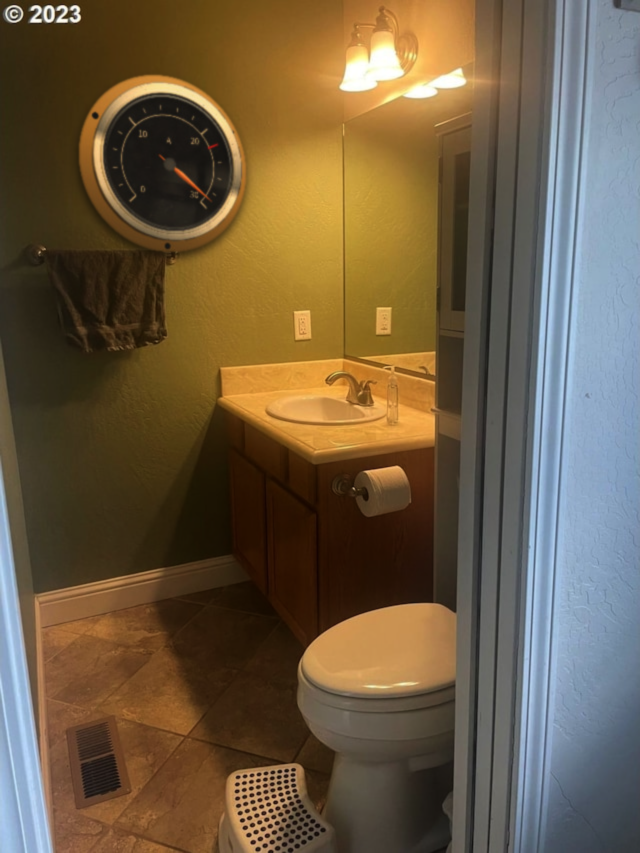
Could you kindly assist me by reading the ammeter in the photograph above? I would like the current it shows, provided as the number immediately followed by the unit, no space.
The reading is 29A
